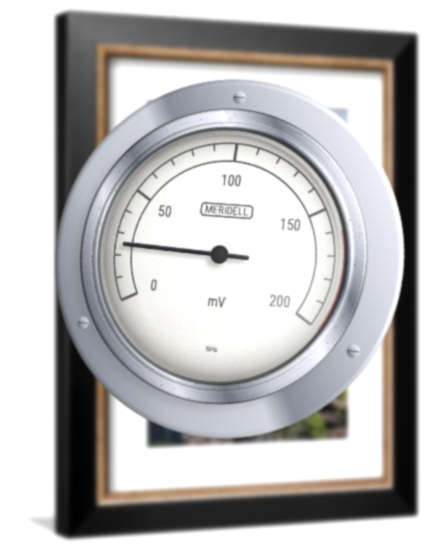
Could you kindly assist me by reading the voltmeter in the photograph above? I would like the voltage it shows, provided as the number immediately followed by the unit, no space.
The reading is 25mV
